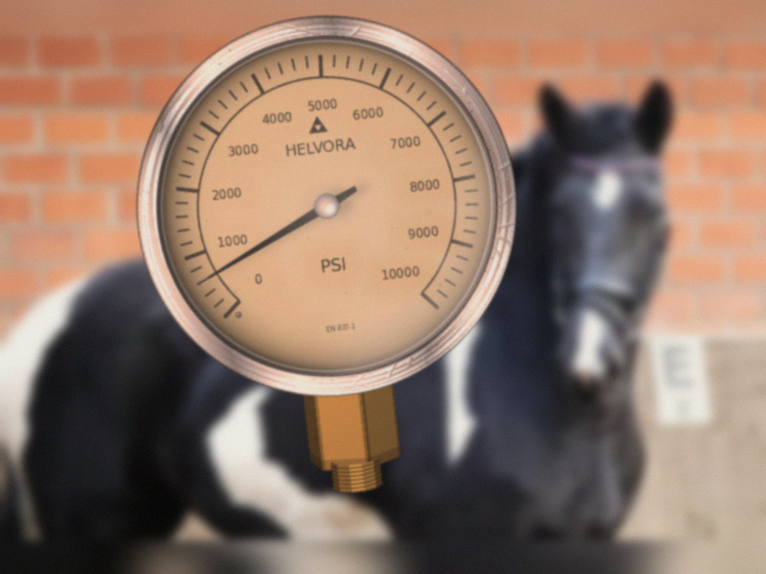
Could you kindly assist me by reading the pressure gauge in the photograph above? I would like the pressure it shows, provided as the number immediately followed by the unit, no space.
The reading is 600psi
